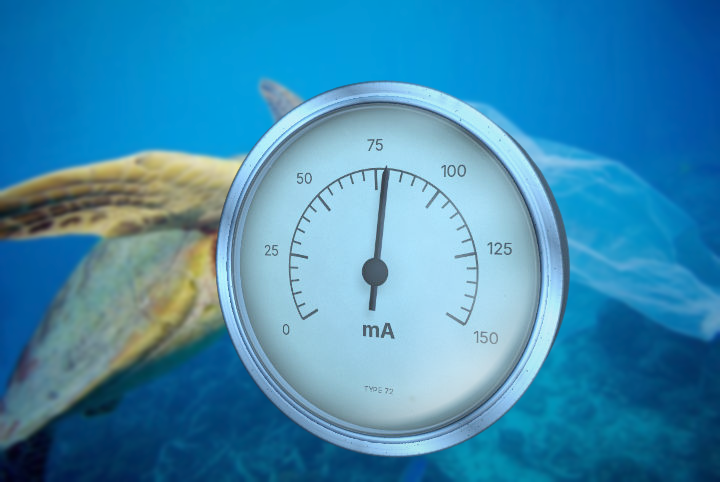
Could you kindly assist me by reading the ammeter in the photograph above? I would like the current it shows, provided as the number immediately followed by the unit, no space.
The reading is 80mA
